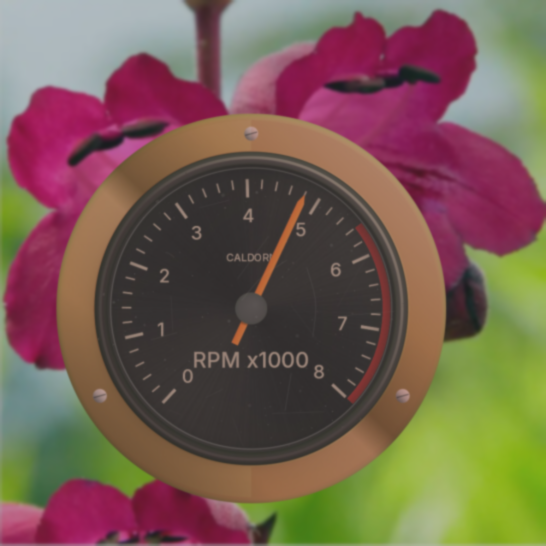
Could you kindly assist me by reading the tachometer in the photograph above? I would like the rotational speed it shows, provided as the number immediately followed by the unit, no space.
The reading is 4800rpm
